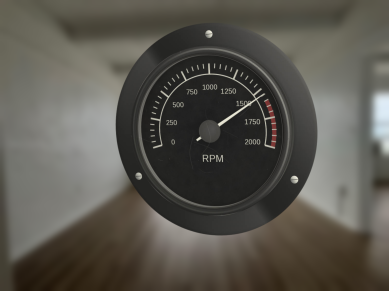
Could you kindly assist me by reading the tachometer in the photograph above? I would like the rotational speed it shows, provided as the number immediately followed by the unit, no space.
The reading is 1550rpm
